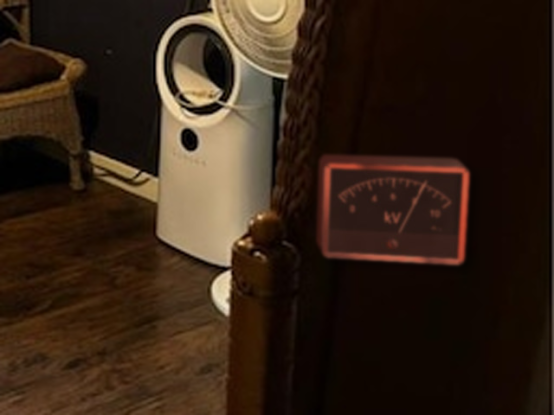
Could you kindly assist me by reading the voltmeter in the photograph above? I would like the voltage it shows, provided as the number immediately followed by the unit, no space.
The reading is 8kV
